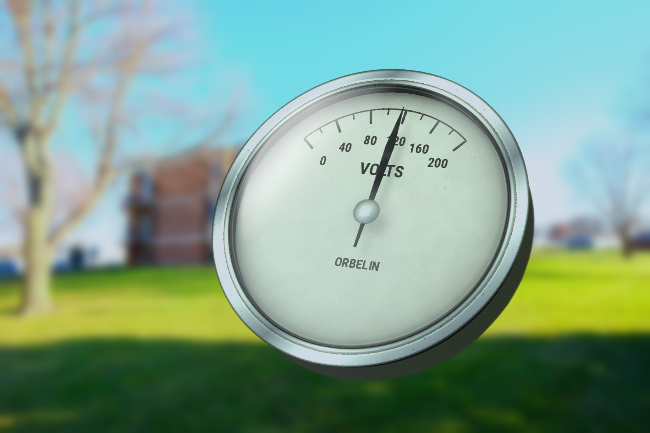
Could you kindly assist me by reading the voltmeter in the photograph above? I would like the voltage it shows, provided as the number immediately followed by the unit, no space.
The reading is 120V
